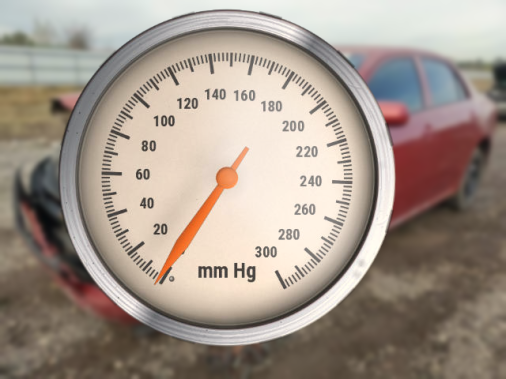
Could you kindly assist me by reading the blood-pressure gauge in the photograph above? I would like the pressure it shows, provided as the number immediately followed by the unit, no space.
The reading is 2mmHg
